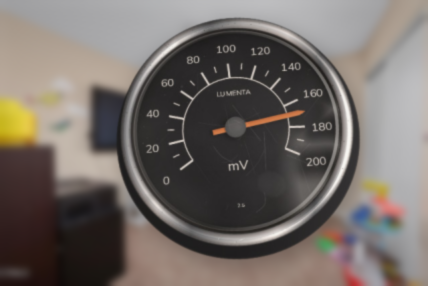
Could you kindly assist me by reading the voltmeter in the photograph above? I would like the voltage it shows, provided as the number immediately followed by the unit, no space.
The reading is 170mV
